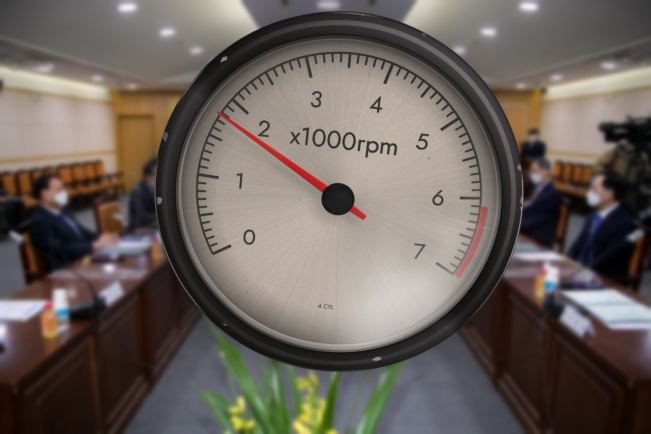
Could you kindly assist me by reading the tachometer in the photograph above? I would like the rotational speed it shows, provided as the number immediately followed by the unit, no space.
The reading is 1800rpm
